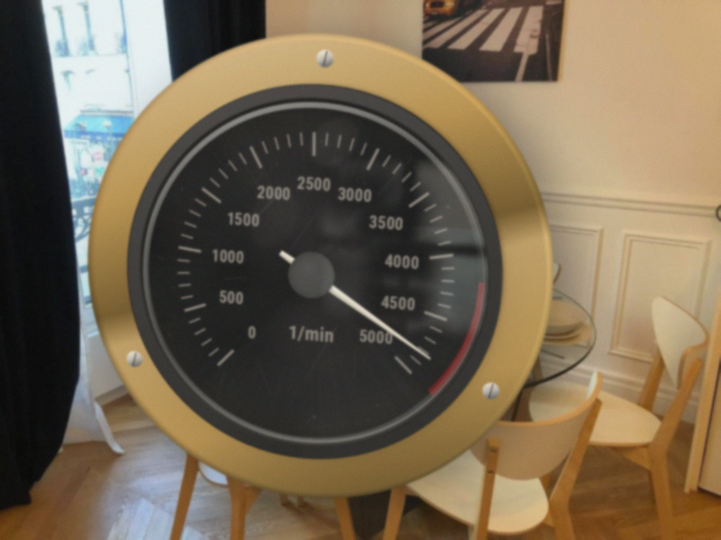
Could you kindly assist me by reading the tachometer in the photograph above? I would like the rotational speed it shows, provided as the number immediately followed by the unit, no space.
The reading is 4800rpm
